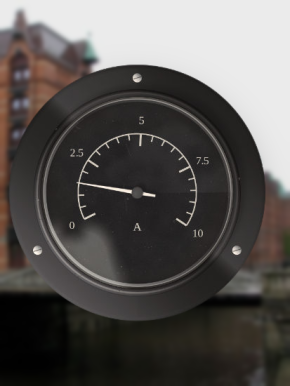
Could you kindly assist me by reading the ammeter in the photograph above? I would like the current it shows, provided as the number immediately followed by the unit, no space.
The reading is 1.5A
